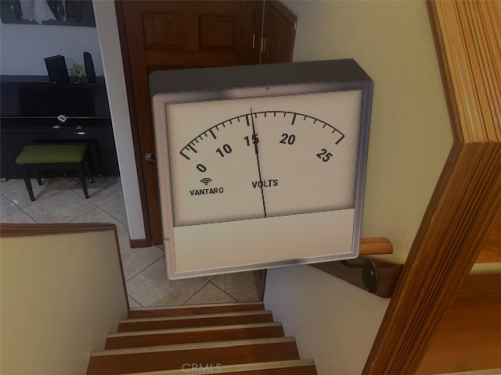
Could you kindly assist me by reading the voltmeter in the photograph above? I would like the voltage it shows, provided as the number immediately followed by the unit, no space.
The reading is 15.5V
